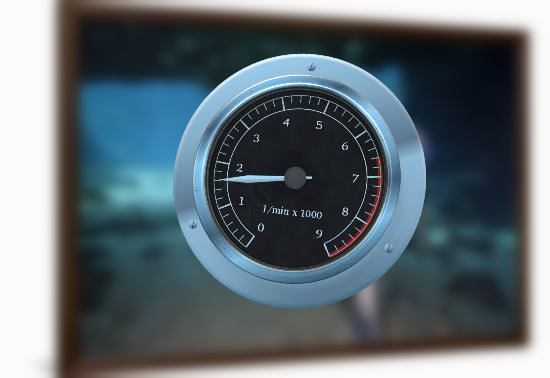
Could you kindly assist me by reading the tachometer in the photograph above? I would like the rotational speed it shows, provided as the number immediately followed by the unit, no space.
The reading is 1600rpm
